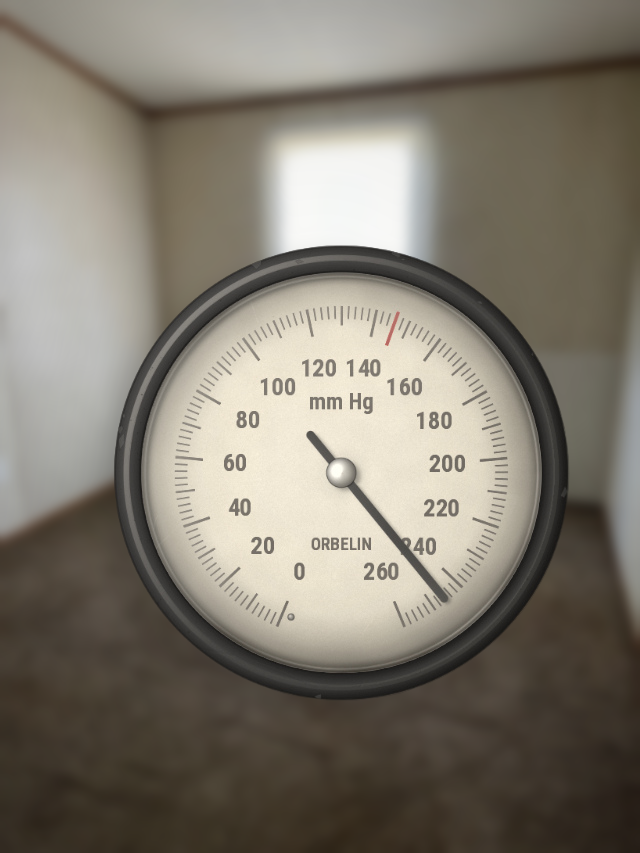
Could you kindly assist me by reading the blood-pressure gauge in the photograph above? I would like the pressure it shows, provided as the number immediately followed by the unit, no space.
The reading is 246mmHg
